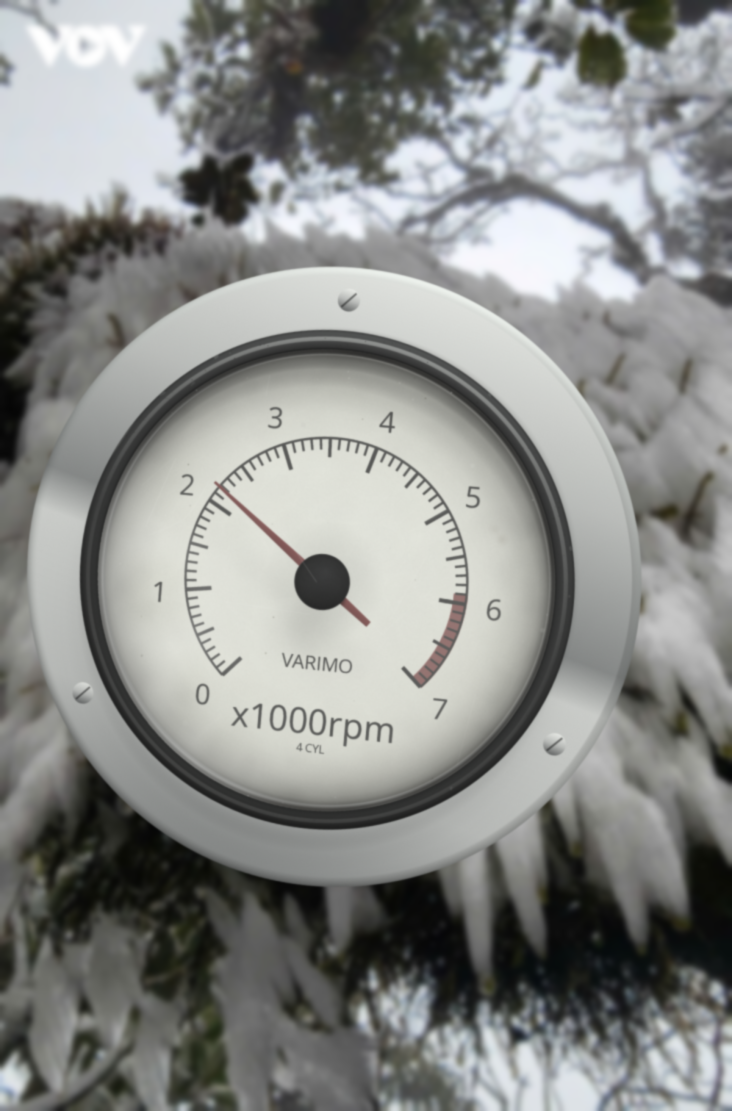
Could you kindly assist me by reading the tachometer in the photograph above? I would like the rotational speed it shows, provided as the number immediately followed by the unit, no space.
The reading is 2200rpm
